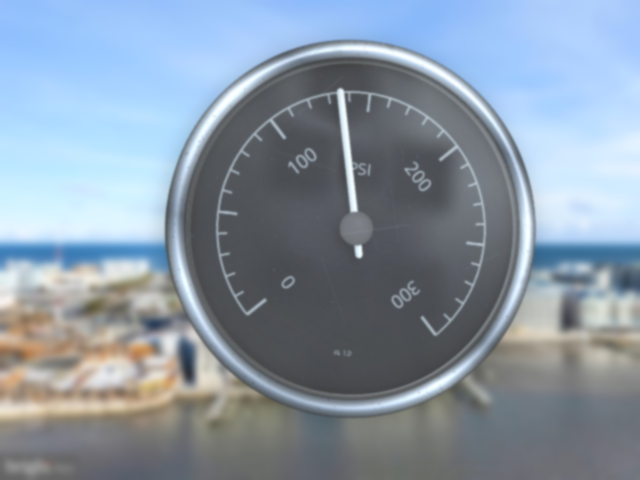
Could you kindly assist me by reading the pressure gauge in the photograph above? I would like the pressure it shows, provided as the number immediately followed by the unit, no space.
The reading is 135psi
